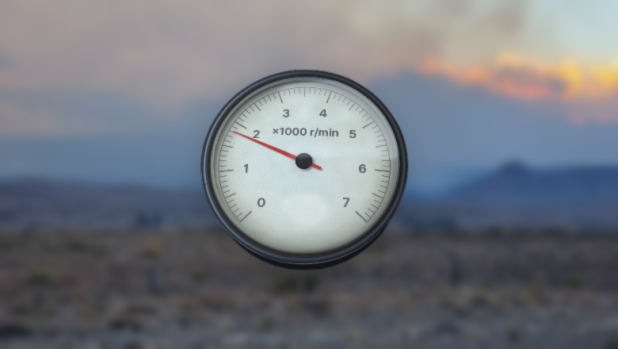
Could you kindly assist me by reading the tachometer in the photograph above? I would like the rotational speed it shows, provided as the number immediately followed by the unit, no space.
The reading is 1800rpm
